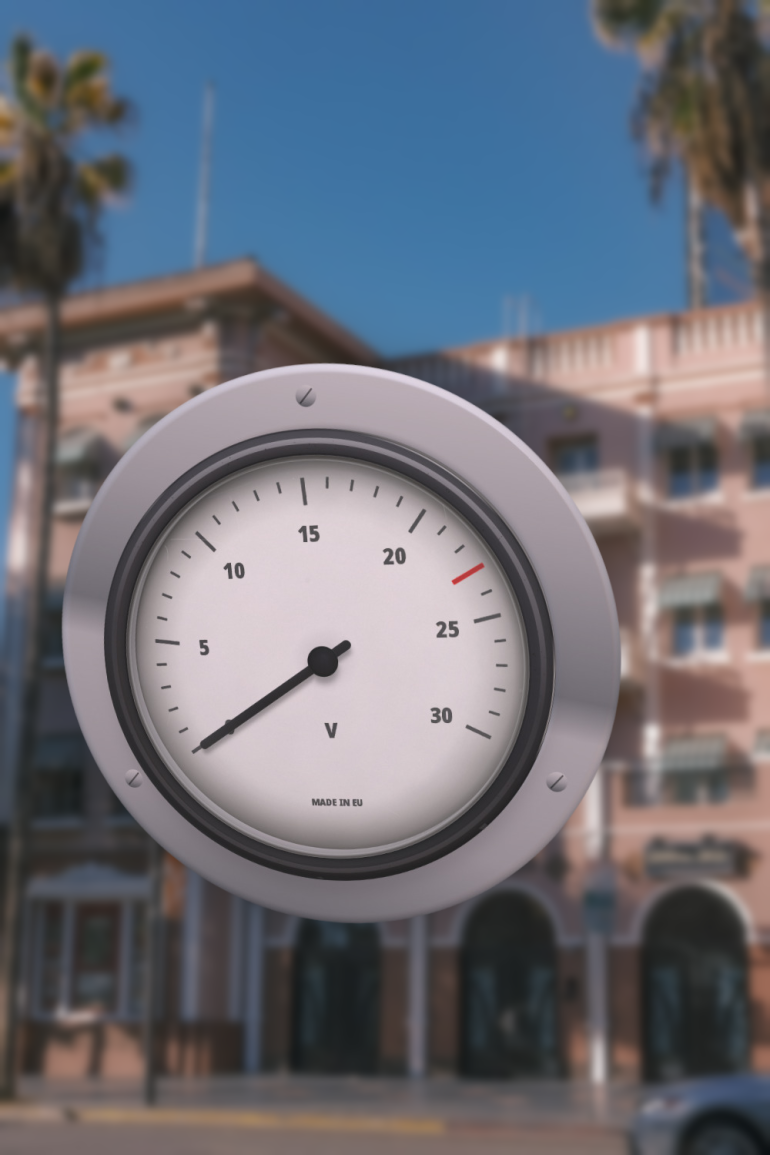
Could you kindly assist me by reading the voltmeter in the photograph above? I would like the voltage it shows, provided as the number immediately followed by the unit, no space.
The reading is 0V
